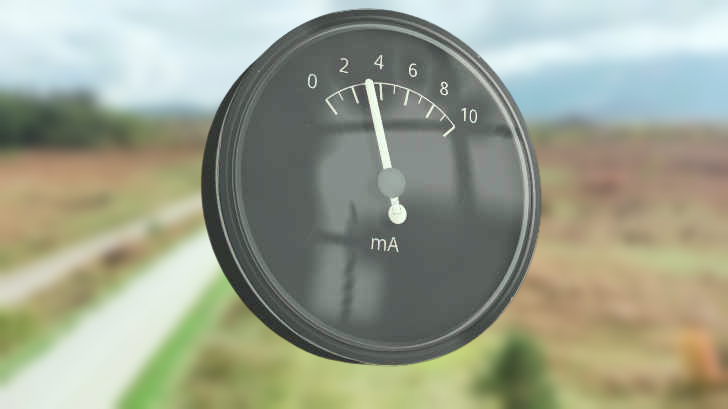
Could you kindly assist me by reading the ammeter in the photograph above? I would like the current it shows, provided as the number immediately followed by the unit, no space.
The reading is 3mA
